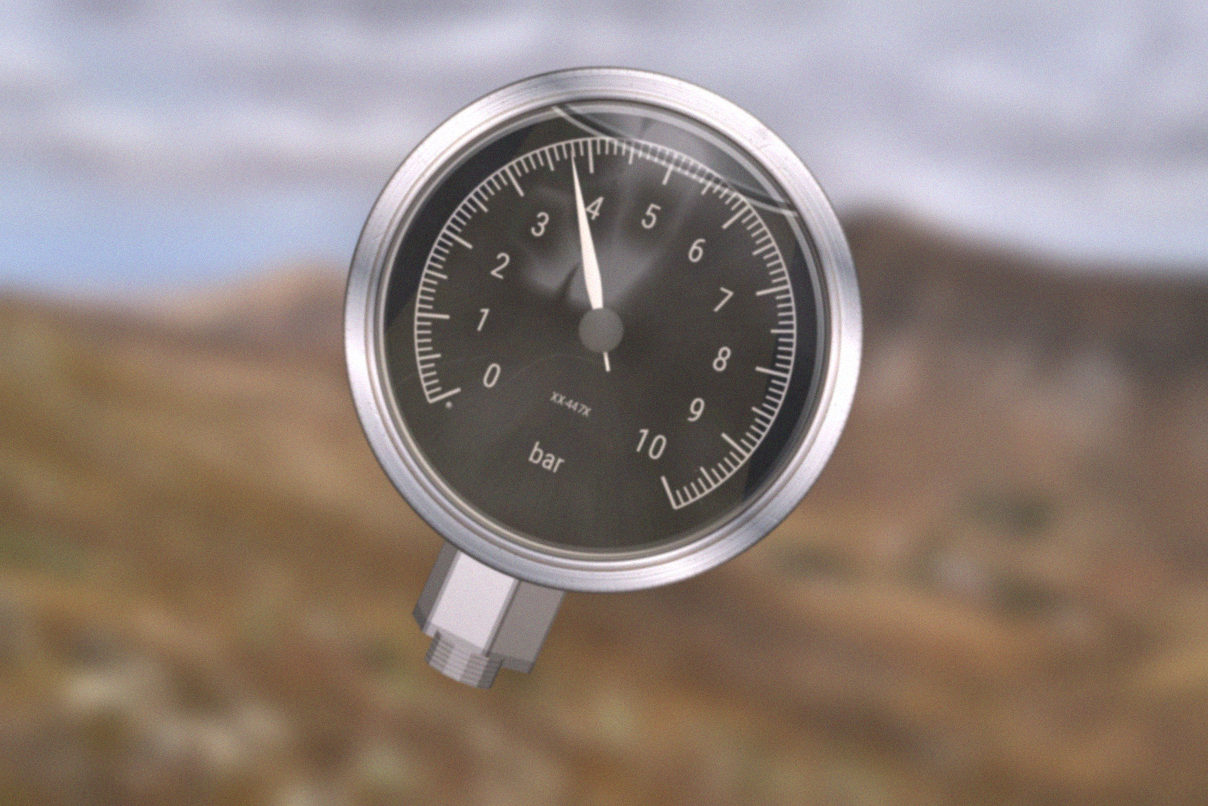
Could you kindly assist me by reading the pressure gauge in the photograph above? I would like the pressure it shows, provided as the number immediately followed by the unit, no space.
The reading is 3.8bar
